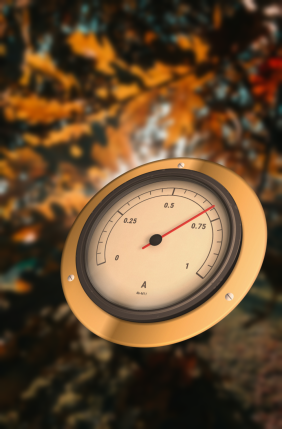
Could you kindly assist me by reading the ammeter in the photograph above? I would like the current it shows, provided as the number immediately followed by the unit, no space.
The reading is 0.7A
